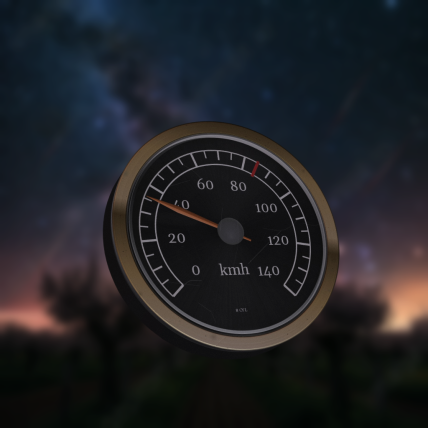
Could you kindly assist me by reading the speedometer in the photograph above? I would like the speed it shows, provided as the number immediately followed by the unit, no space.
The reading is 35km/h
